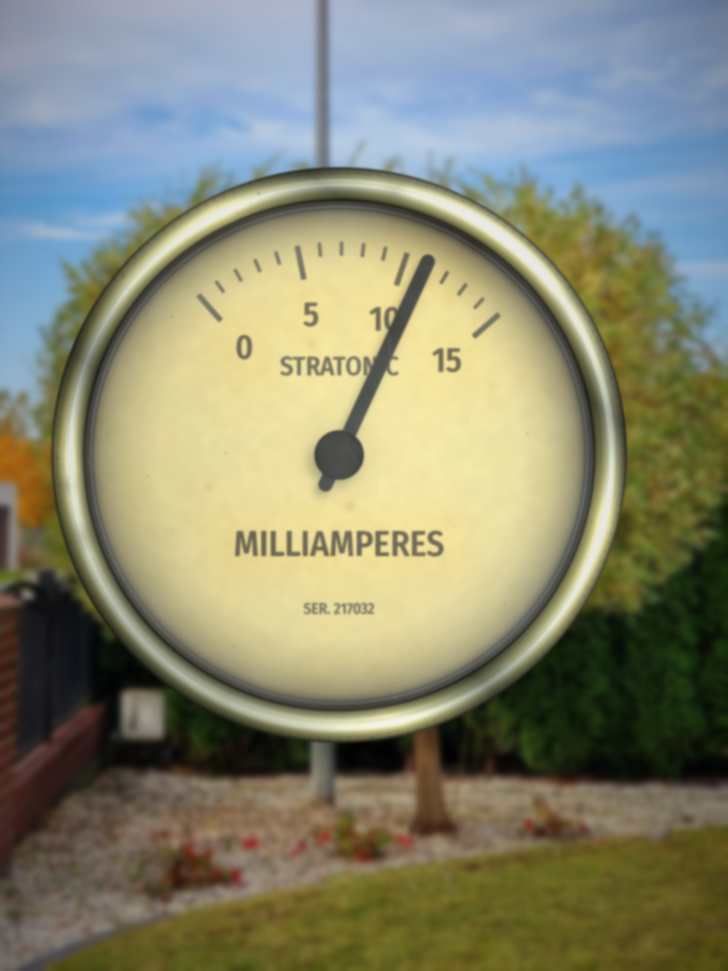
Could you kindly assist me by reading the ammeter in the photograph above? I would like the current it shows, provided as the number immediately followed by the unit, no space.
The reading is 11mA
